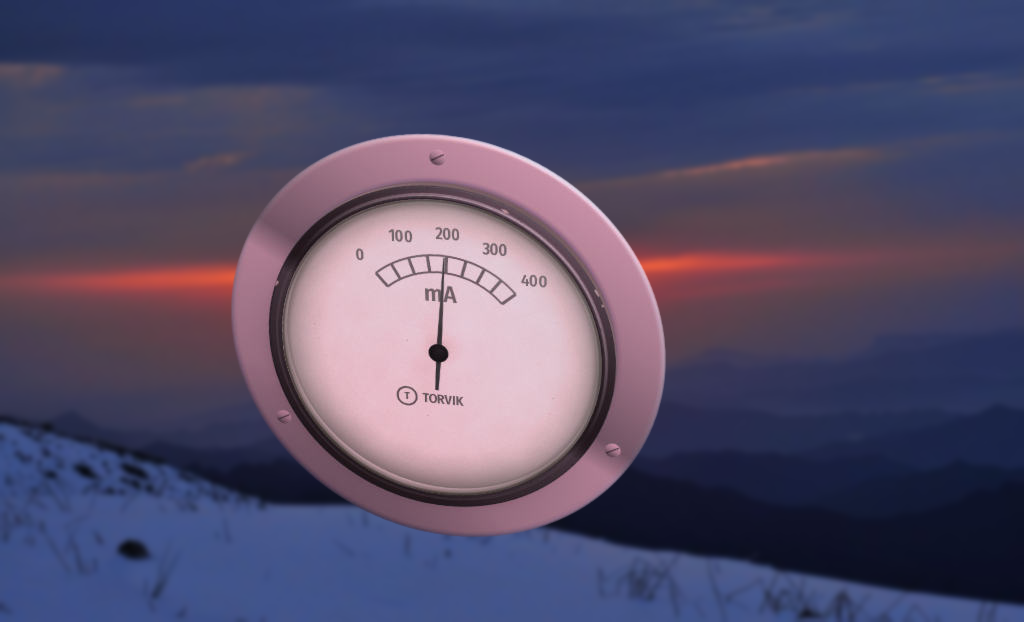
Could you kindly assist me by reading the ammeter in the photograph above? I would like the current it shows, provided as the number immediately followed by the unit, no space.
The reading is 200mA
